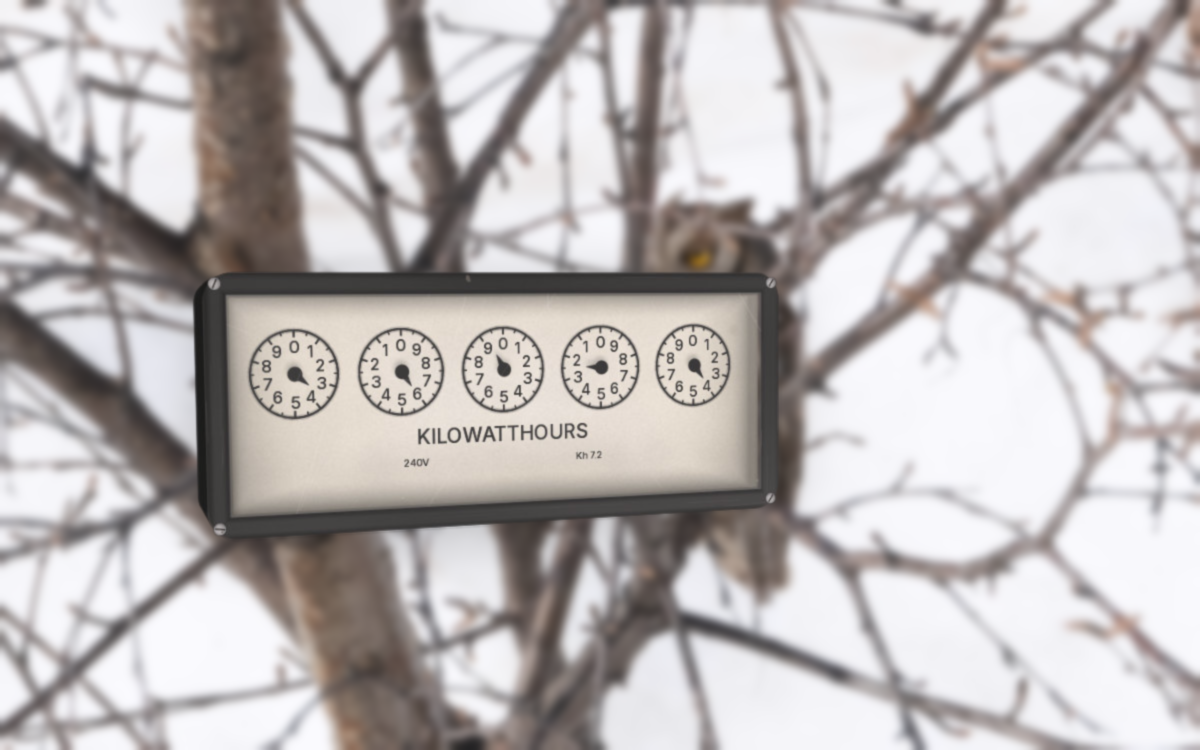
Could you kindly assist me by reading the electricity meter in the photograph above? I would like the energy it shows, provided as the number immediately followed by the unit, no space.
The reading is 35924kWh
